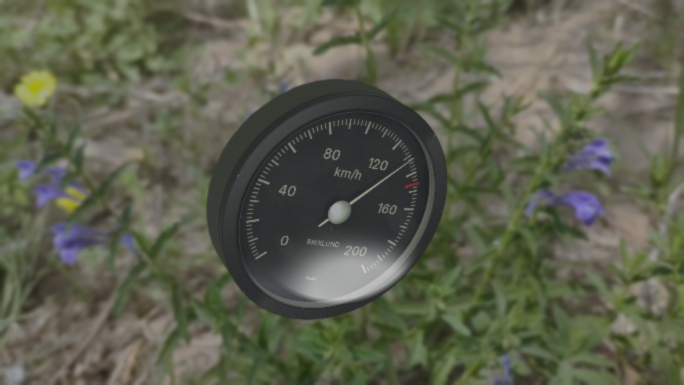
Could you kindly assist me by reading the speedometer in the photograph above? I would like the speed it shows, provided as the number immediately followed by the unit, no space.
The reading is 130km/h
